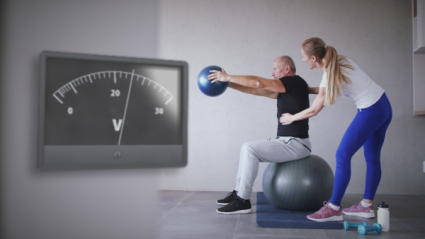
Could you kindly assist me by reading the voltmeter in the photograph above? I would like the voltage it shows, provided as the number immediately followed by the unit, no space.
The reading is 23V
